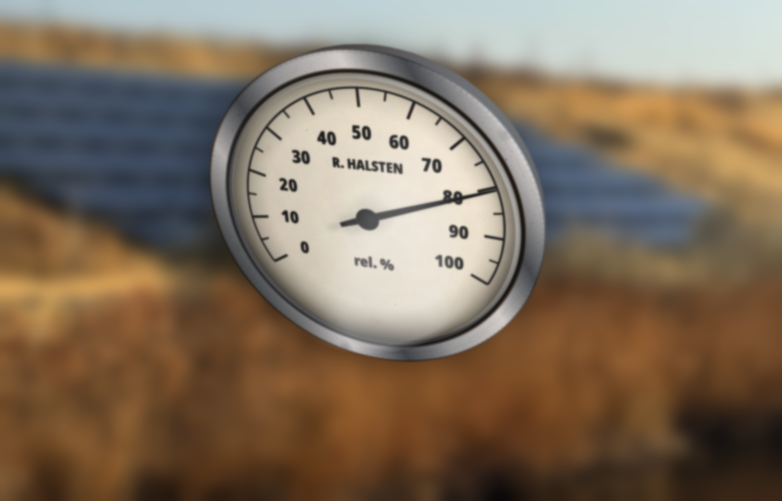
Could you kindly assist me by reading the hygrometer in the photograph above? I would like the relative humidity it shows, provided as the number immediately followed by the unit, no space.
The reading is 80%
